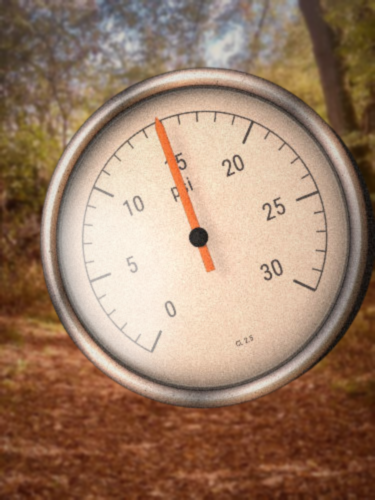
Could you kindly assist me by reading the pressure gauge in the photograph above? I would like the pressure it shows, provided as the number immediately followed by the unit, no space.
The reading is 15psi
